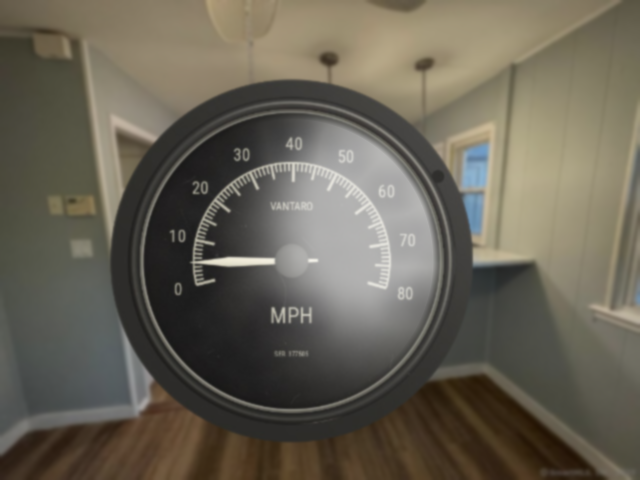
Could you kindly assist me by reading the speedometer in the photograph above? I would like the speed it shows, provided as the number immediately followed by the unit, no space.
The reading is 5mph
